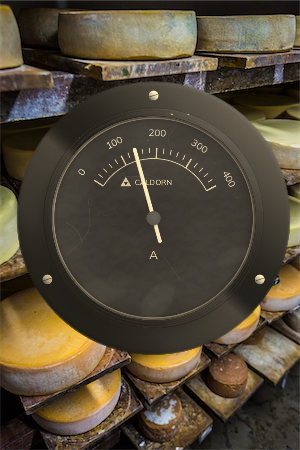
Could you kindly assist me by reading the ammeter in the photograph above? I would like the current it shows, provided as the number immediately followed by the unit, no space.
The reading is 140A
